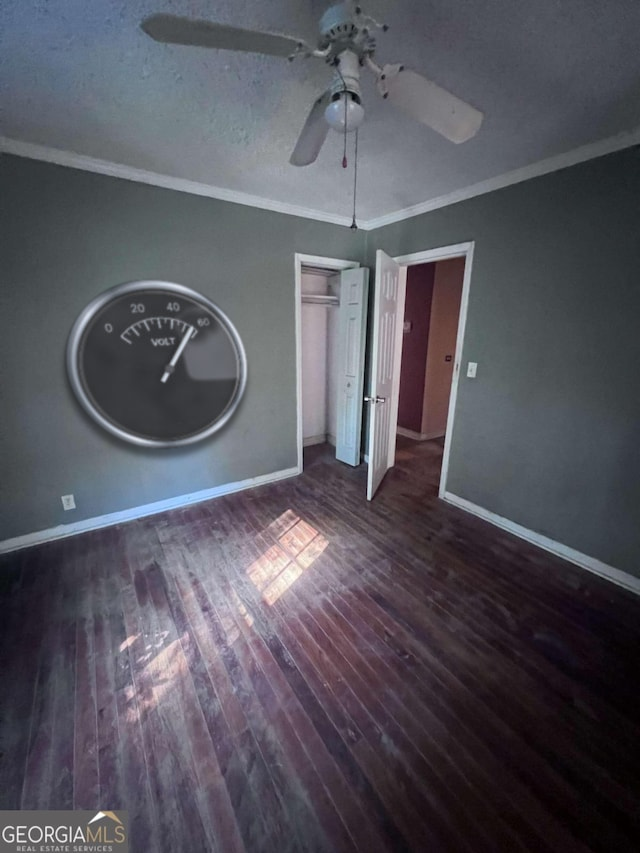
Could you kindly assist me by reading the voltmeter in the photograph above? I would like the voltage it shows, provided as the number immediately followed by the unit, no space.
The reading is 55V
